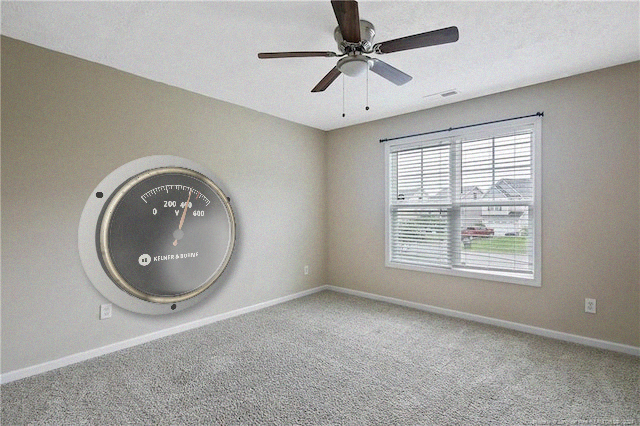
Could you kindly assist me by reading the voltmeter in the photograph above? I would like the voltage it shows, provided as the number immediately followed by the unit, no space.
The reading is 400V
